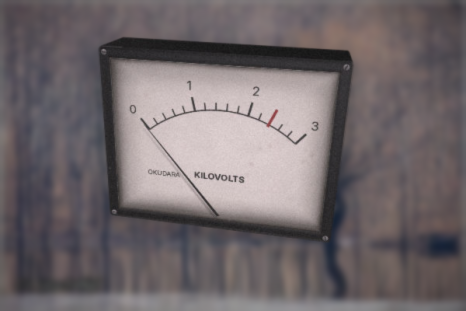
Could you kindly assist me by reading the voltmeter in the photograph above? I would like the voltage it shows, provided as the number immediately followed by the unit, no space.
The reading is 0kV
